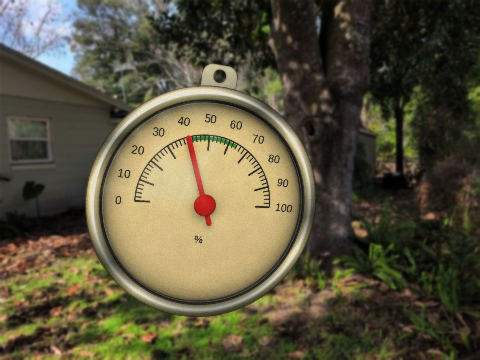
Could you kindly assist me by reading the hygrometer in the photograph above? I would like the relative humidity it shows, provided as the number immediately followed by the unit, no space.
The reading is 40%
